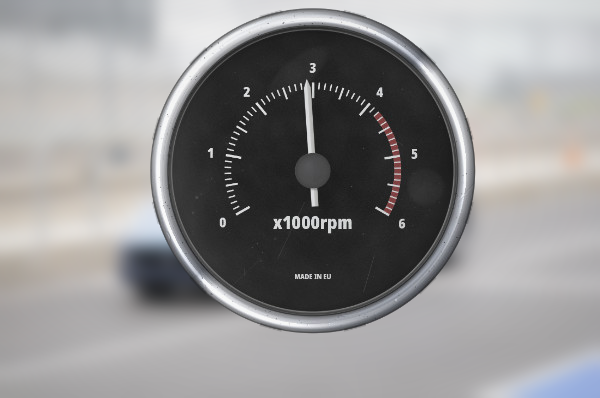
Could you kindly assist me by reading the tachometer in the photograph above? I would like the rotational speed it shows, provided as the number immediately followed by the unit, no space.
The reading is 2900rpm
